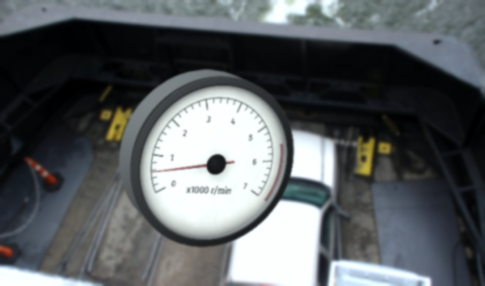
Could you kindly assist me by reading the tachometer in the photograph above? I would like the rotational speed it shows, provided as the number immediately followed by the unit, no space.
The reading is 600rpm
